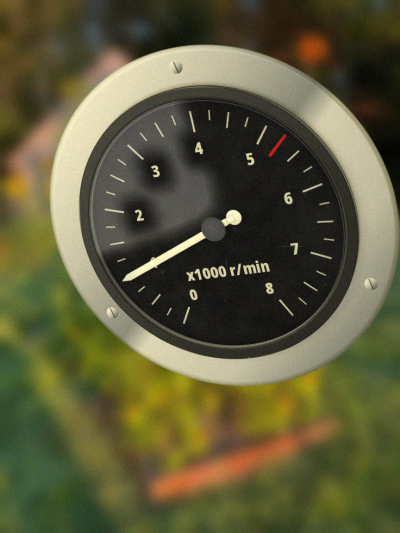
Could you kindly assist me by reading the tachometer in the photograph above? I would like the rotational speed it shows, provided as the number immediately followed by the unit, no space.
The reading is 1000rpm
